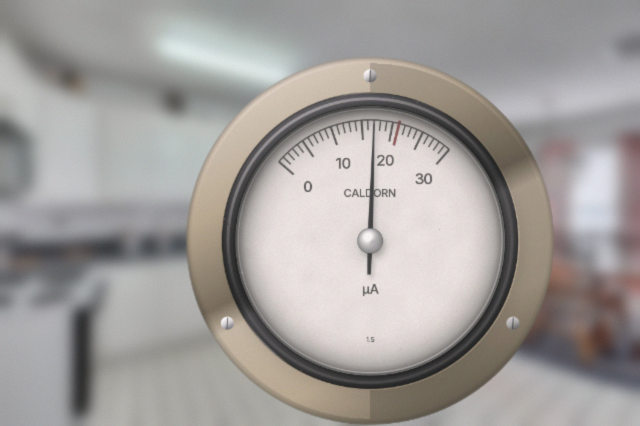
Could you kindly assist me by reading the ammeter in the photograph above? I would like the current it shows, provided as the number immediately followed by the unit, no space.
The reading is 17µA
